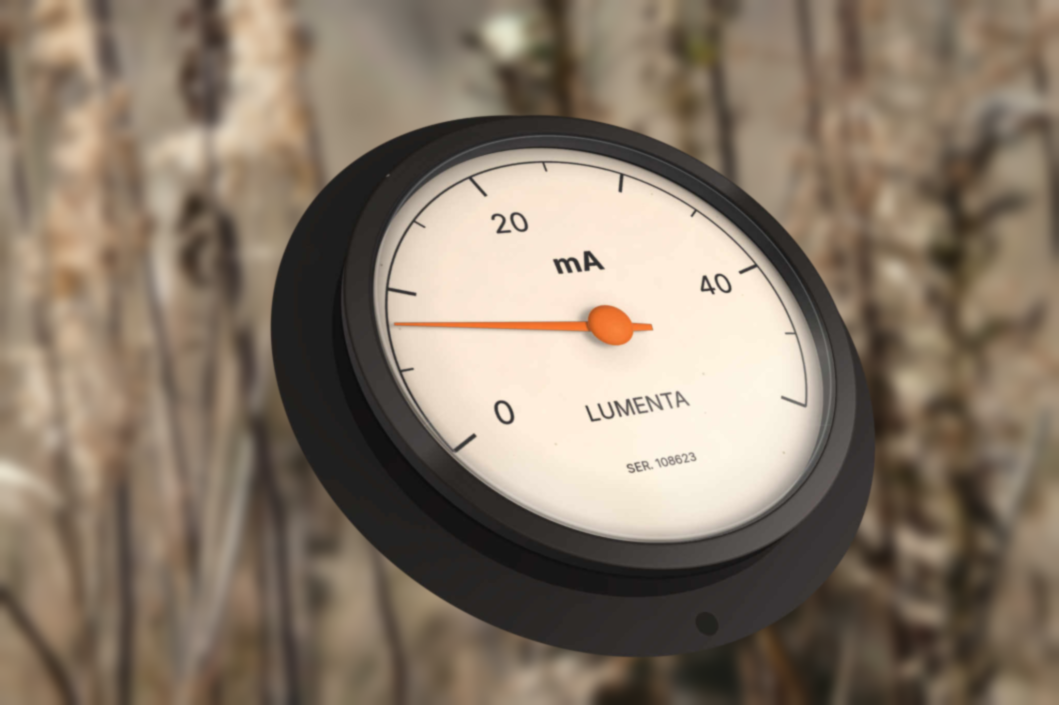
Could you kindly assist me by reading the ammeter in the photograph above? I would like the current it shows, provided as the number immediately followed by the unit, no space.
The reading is 7.5mA
